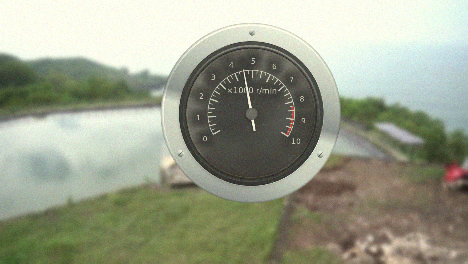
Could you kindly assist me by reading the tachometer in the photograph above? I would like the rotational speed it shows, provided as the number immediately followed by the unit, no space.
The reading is 4500rpm
